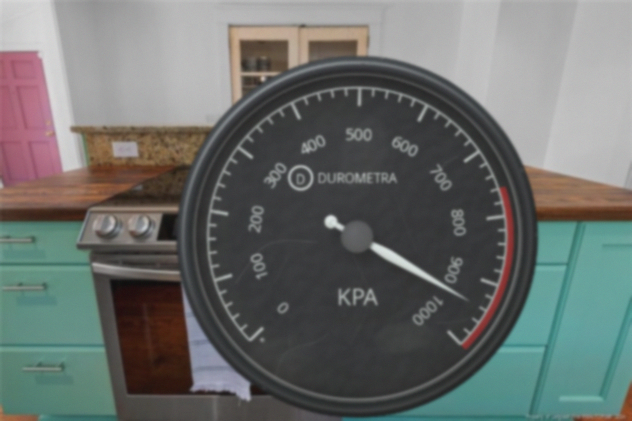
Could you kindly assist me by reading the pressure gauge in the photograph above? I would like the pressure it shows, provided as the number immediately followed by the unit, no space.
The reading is 940kPa
